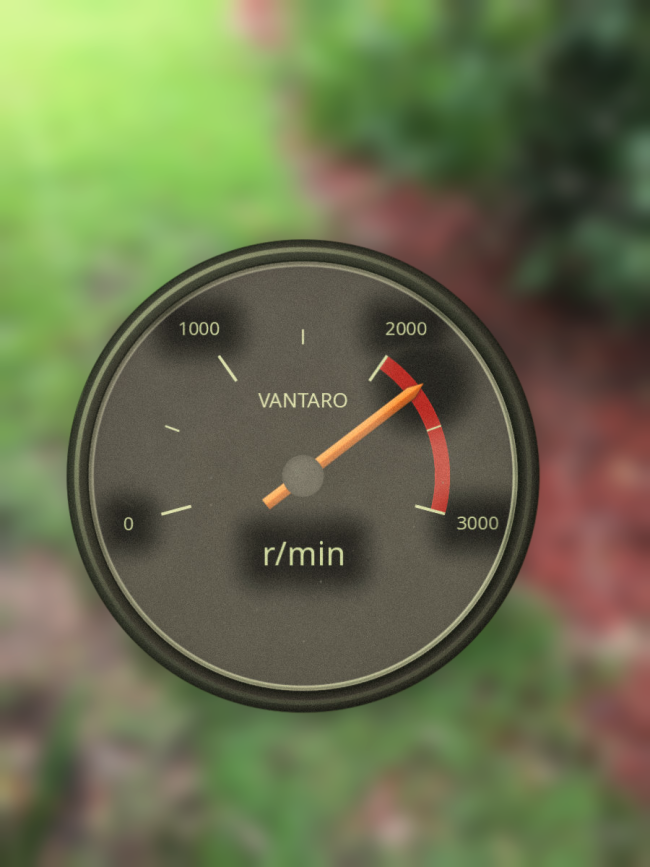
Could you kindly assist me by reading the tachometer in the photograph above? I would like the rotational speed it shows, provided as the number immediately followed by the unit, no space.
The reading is 2250rpm
